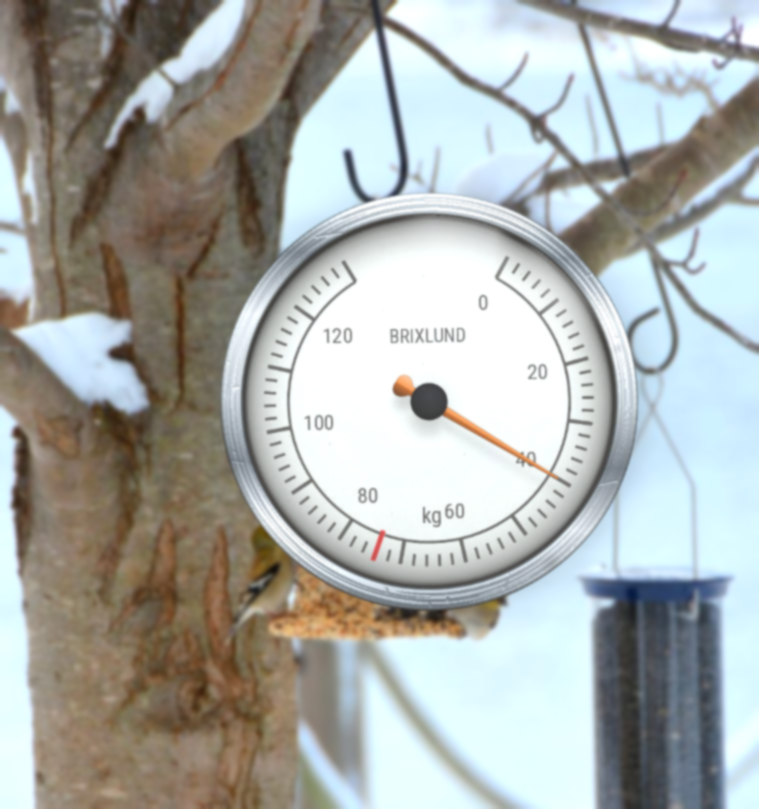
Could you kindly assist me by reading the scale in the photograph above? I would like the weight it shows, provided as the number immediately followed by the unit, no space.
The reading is 40kg
